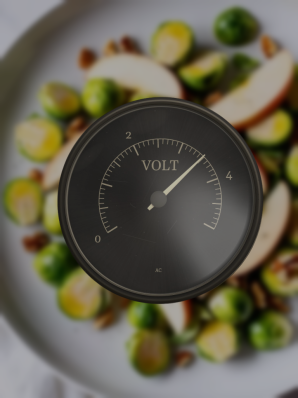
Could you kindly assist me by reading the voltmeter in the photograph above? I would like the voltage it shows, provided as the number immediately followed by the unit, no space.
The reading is 3.5V
